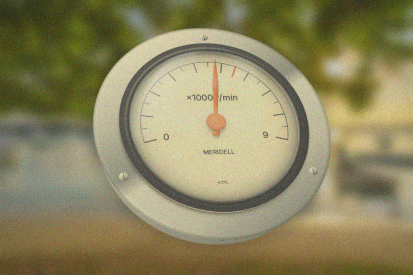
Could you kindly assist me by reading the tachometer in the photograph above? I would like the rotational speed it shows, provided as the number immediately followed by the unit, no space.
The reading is 4750rpm
